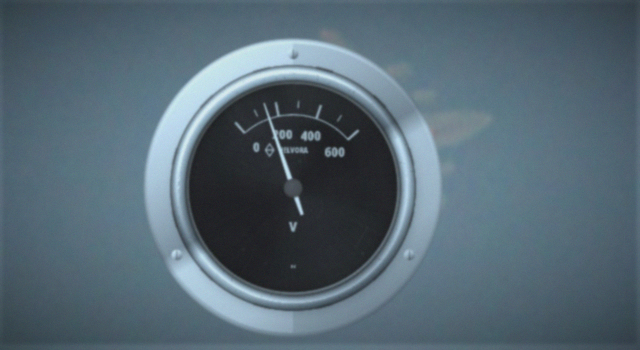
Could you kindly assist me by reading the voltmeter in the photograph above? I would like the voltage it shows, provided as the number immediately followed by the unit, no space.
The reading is 150V
